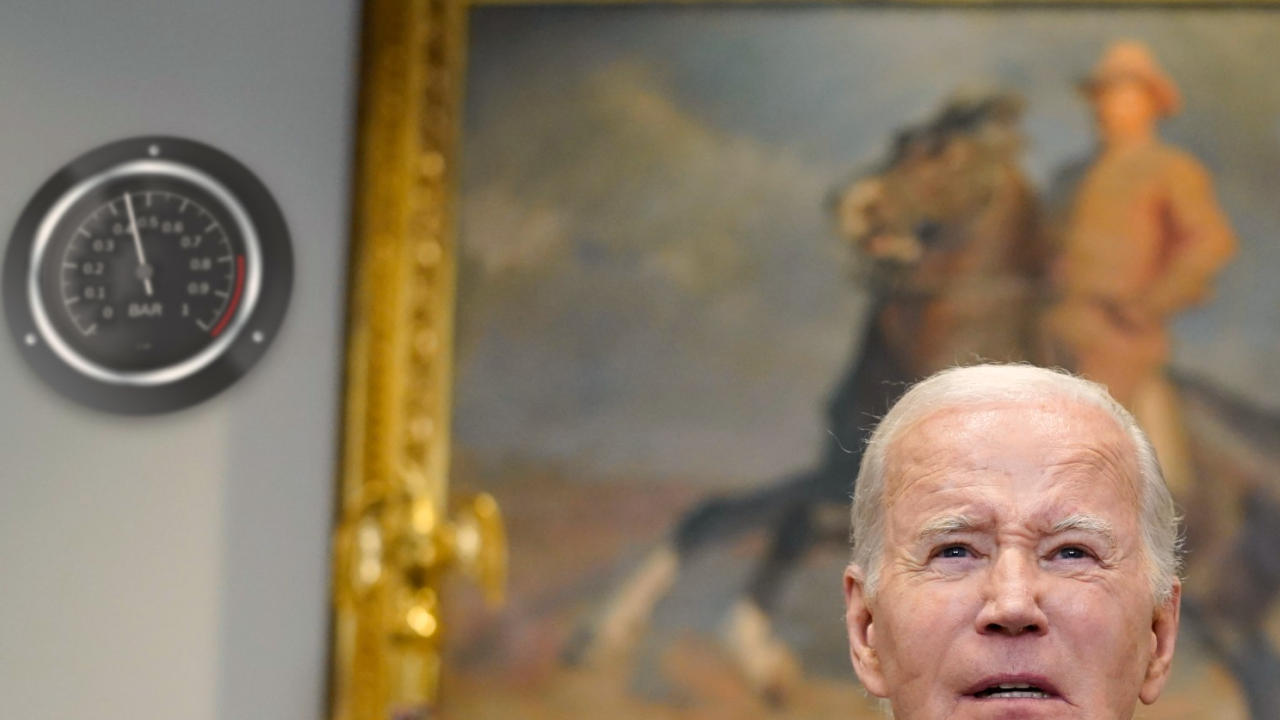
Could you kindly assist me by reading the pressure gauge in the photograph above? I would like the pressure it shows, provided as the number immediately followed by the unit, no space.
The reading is 0.45bar
